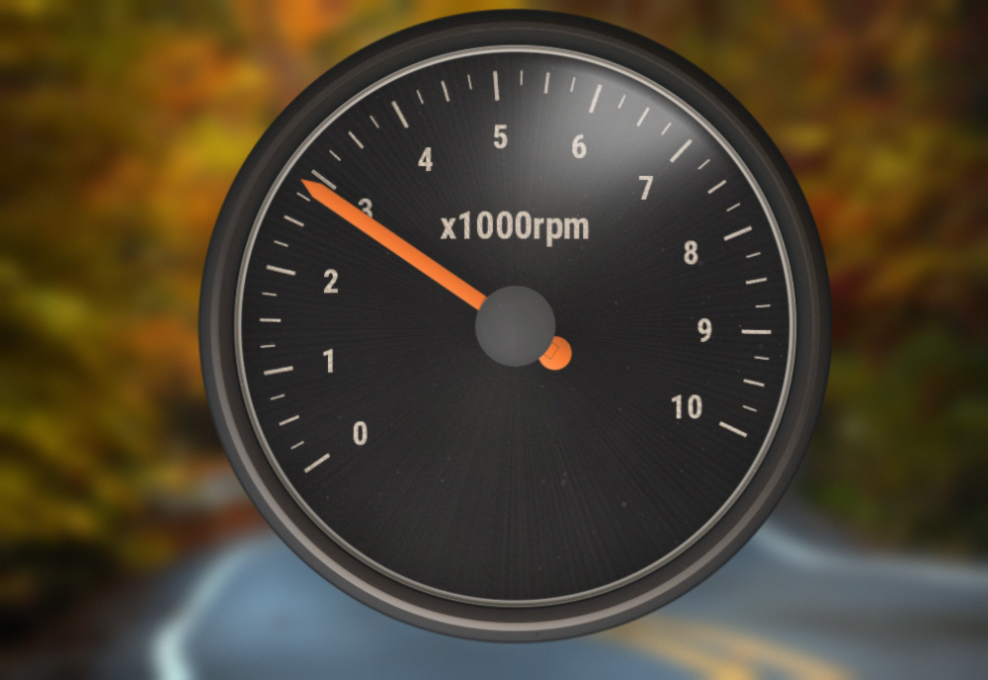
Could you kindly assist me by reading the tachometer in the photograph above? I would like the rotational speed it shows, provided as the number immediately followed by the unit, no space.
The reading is 2875rpm
